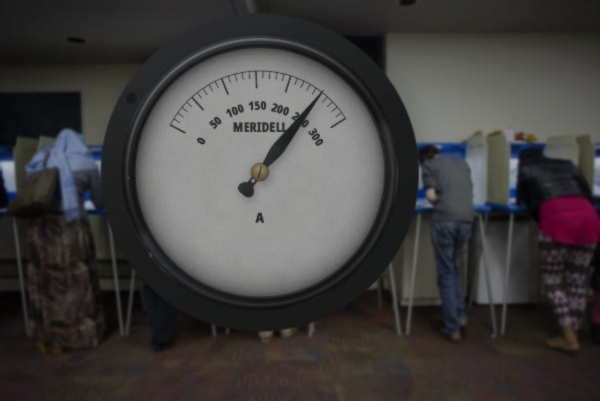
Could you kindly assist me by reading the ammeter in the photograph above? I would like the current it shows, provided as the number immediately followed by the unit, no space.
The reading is 250A
